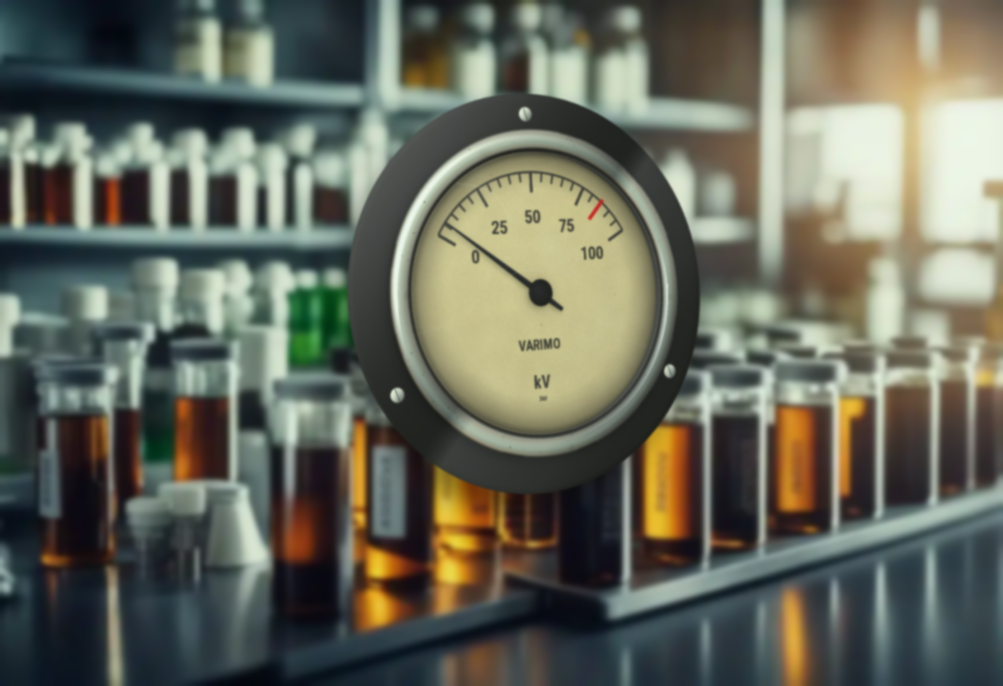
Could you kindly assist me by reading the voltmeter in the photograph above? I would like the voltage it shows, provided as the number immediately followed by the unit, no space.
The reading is 5kV
